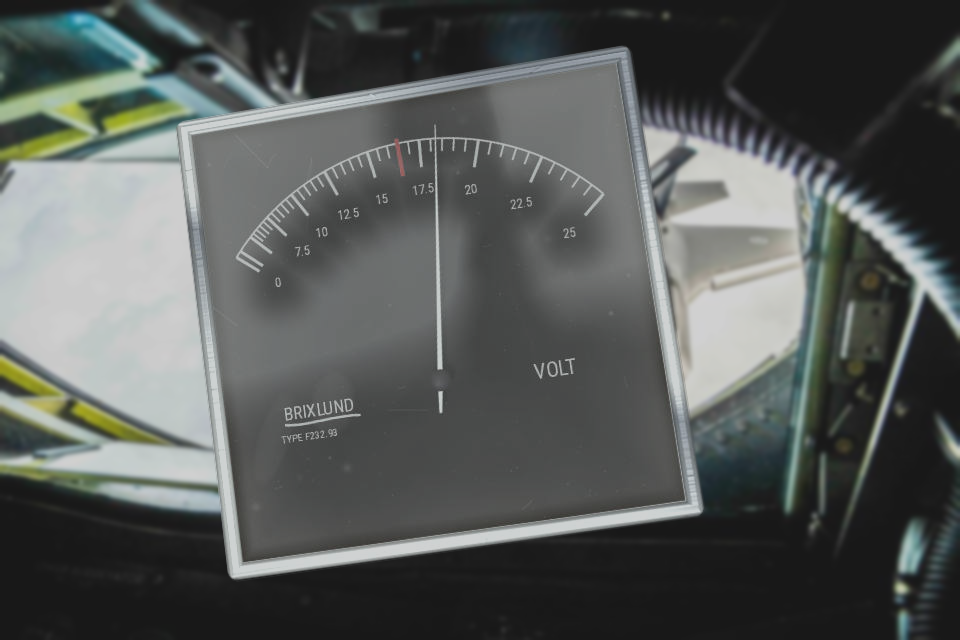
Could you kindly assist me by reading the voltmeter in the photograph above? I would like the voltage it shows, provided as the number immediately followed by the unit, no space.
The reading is 18.25V
